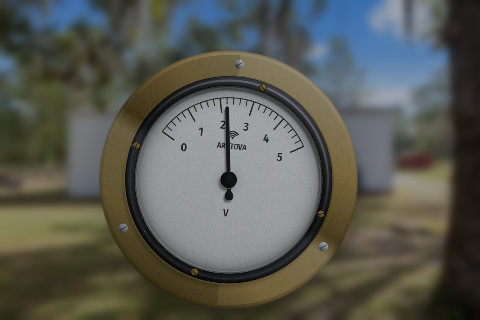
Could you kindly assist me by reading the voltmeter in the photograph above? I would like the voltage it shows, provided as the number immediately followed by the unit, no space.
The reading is 2.2V
